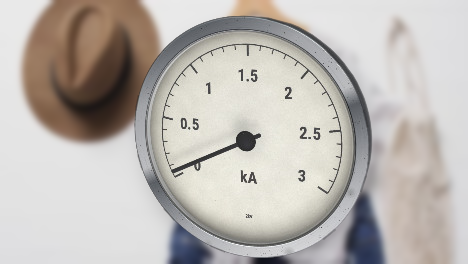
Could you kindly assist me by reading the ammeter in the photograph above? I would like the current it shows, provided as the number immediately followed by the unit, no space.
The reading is 0.05kA
